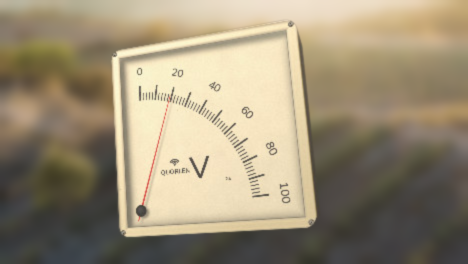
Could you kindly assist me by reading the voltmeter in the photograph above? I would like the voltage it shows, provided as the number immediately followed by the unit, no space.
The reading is 20V
